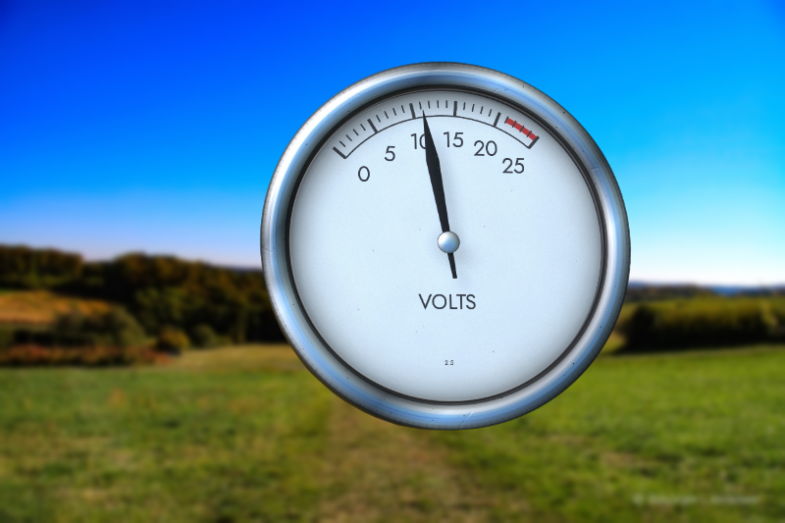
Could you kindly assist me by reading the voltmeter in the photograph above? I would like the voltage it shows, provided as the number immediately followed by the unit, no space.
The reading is 11V
